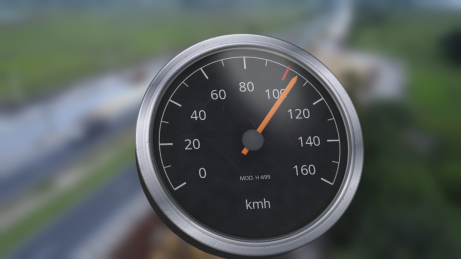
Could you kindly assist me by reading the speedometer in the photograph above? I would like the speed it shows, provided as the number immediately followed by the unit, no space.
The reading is 105km/h
